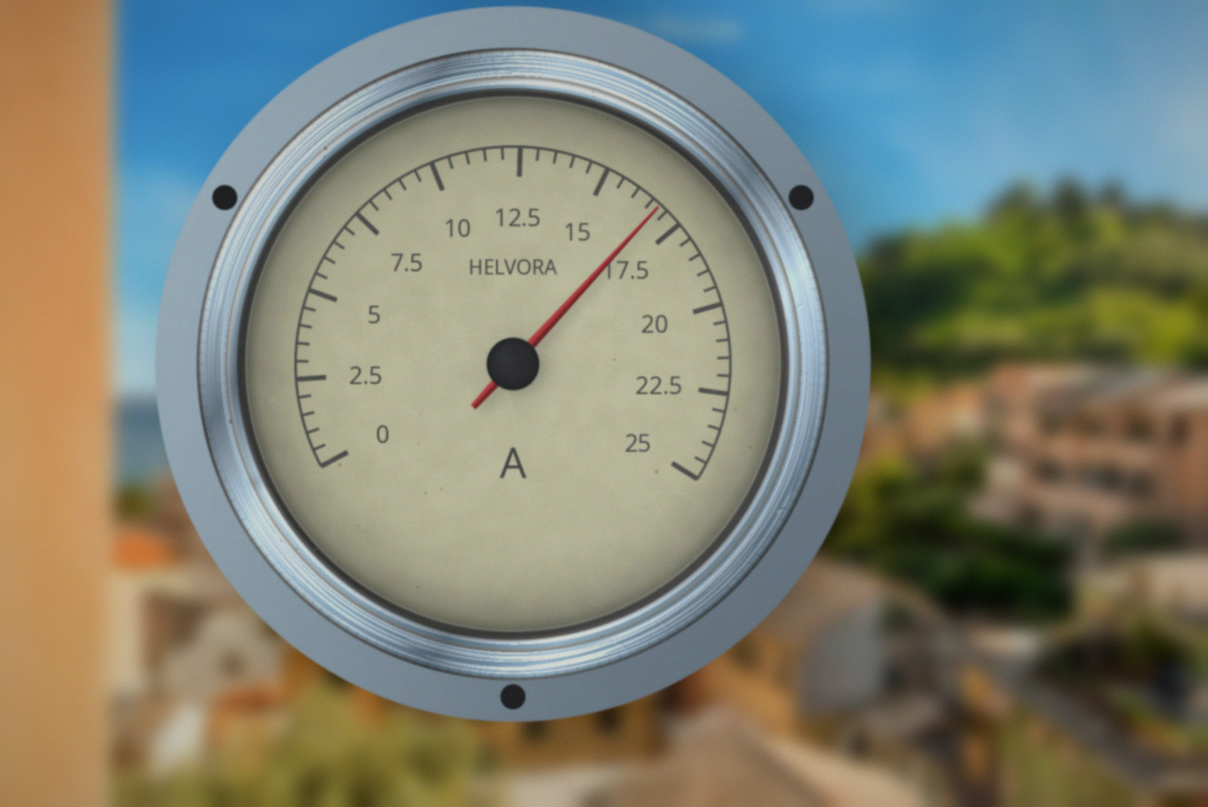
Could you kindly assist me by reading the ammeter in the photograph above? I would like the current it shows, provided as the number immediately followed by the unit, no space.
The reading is 16.75A
